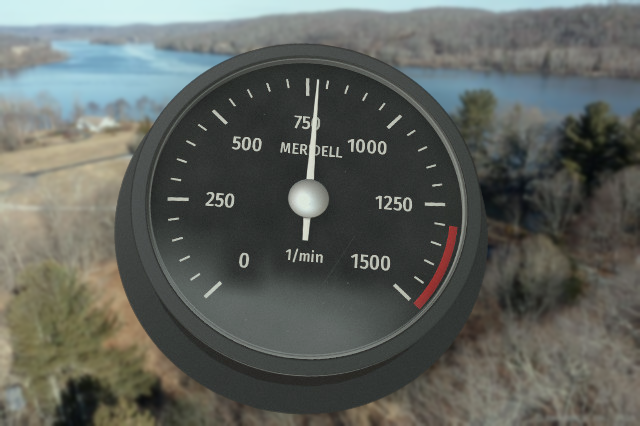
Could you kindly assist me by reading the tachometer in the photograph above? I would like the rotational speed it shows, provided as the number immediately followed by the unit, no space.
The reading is 775rpm
